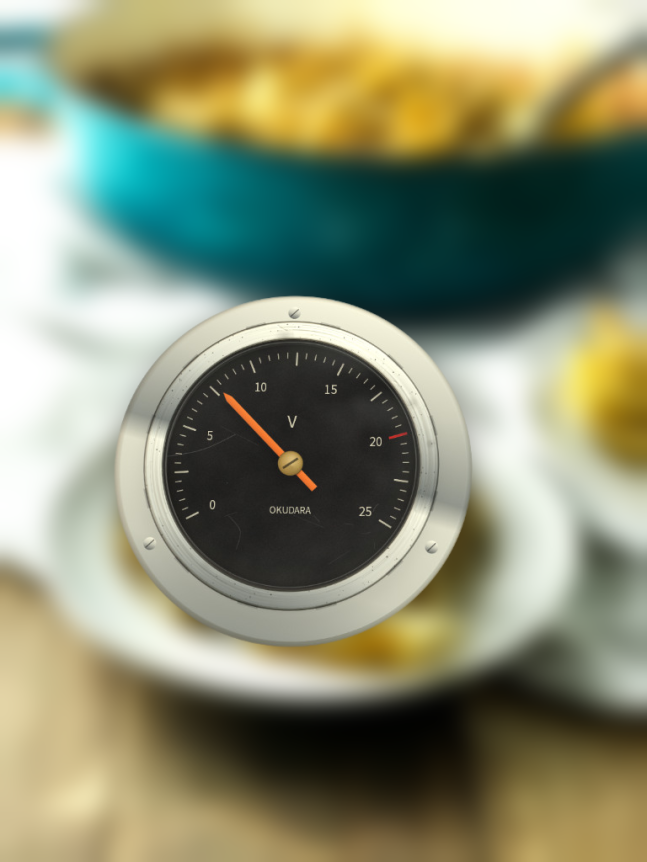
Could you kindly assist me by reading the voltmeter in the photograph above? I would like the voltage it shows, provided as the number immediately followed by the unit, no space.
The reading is 7.75V
